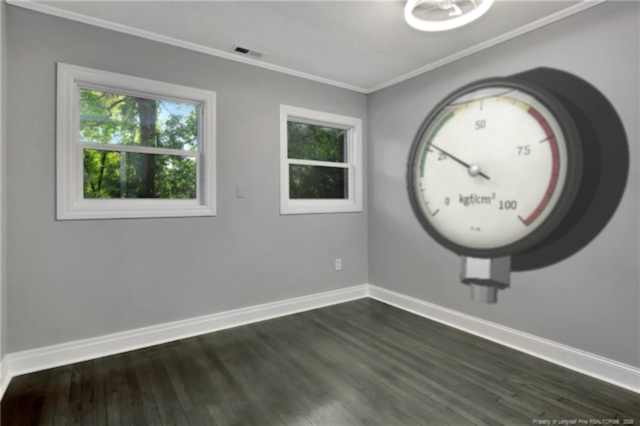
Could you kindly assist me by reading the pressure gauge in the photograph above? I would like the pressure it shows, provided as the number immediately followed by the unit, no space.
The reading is 27.5kg/cm²
